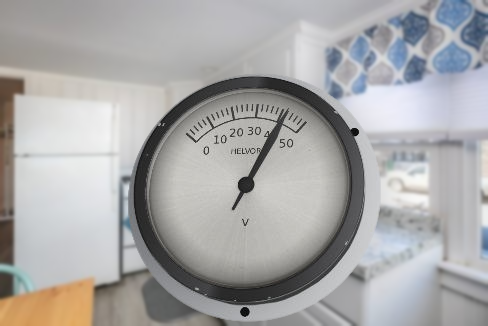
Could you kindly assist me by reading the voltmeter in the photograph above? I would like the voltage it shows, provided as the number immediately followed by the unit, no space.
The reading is 42V
